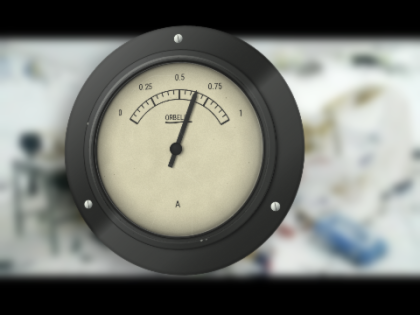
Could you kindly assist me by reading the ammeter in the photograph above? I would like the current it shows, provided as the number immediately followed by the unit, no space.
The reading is 0.65A
